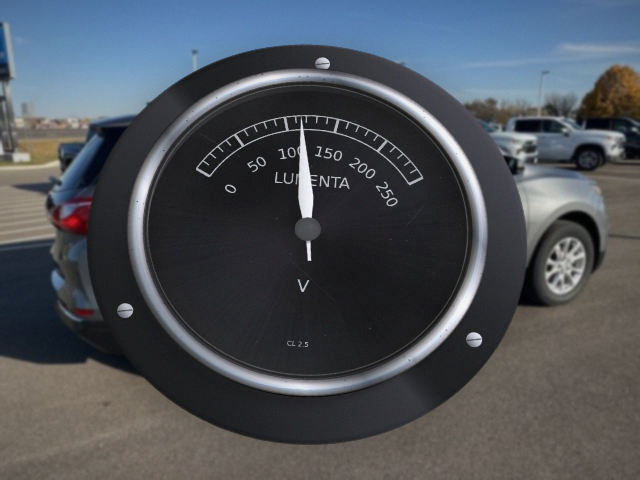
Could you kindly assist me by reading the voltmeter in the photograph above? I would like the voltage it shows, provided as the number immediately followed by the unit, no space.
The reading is 115V
